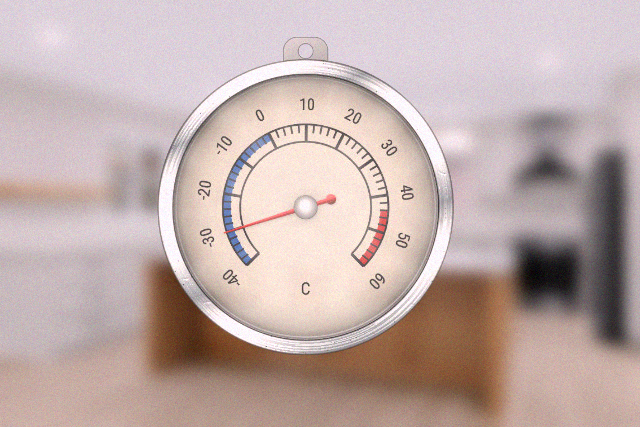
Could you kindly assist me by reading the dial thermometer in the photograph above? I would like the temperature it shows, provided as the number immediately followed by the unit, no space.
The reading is -30°C
